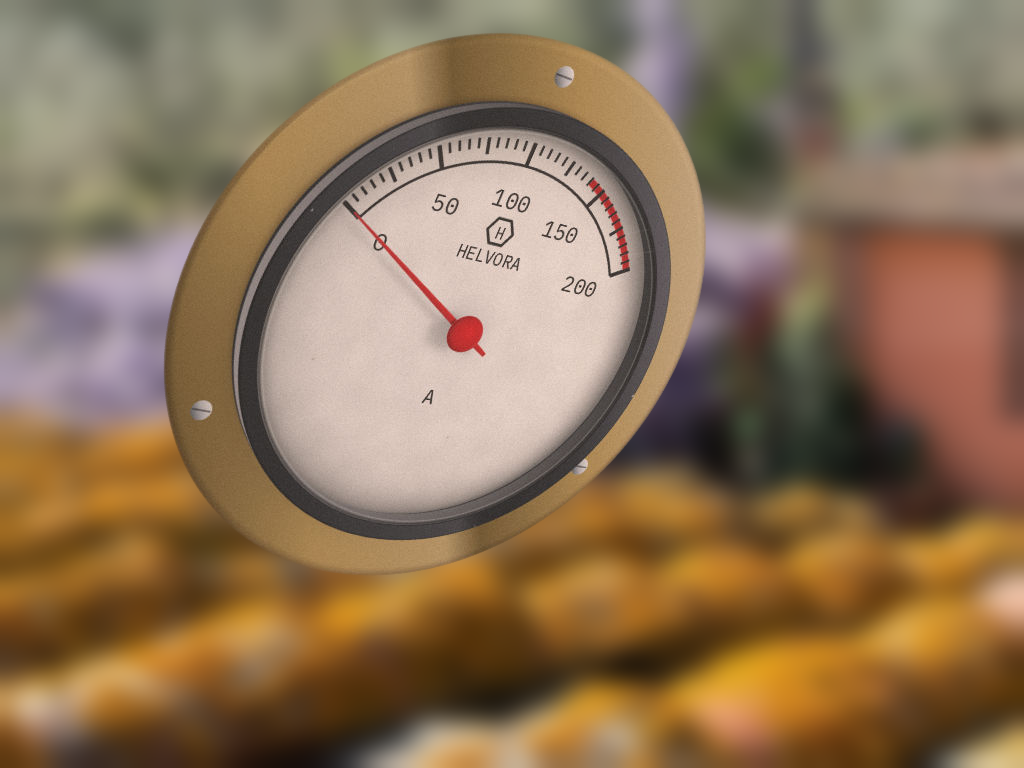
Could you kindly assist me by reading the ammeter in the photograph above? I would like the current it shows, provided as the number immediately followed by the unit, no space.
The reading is 0A
